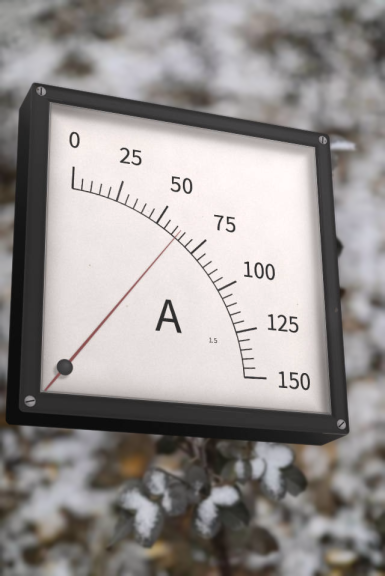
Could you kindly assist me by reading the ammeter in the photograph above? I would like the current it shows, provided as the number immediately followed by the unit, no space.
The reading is 62.5A
